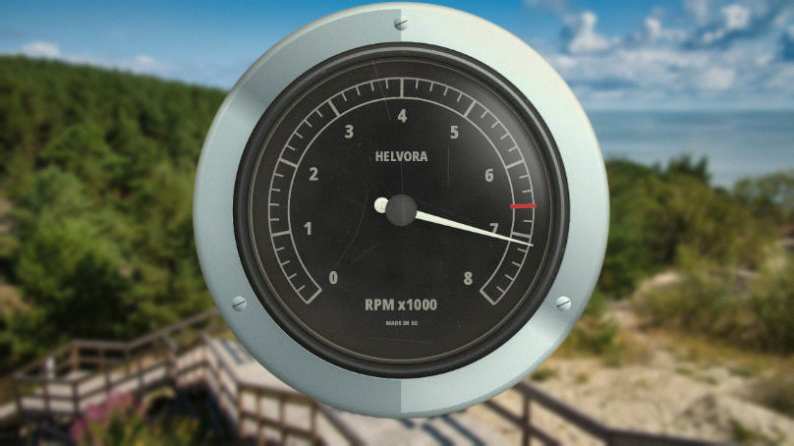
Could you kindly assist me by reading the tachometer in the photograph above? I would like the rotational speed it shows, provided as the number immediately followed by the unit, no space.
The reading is 7100rpm
